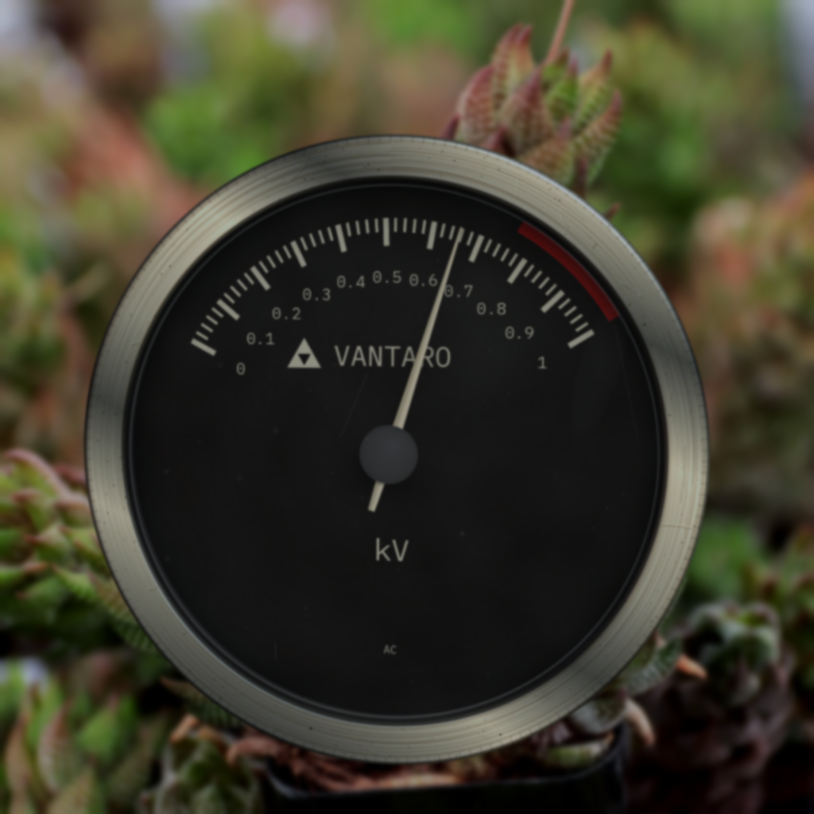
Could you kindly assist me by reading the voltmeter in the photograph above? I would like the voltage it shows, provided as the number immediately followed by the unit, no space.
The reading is 0.66kV
